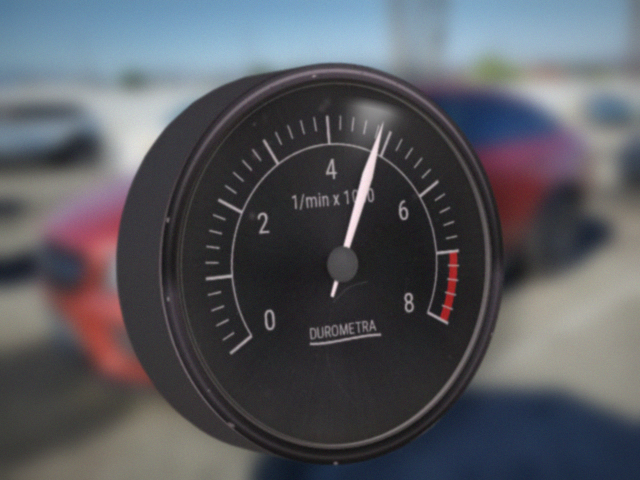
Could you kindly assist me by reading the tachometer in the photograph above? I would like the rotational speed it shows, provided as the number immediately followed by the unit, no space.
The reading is 4800rpm
